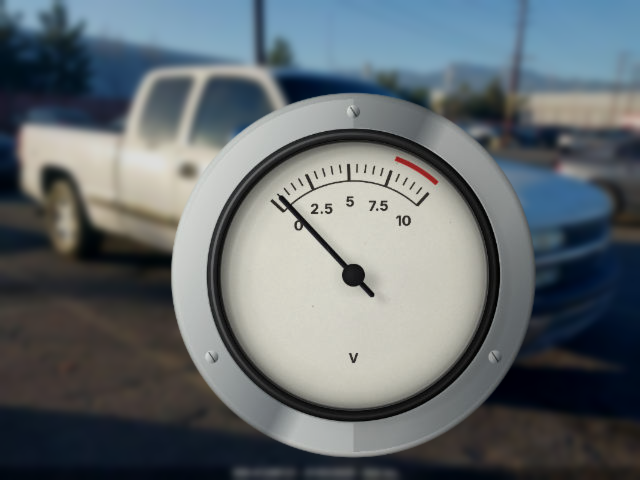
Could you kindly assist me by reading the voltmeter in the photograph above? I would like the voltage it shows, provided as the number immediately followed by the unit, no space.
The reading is 0.5V
